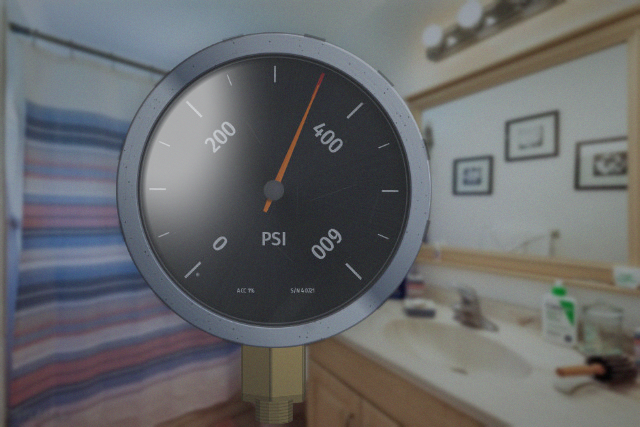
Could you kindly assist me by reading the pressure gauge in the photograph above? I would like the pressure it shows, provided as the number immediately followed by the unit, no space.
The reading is 350psi
